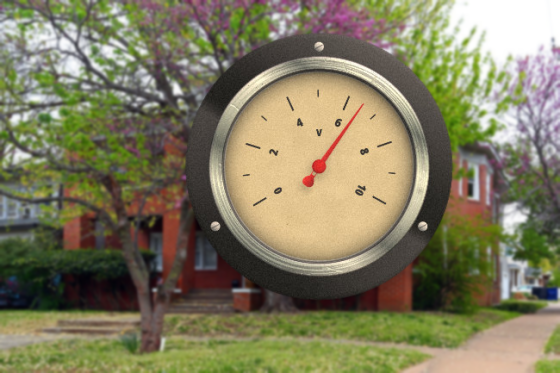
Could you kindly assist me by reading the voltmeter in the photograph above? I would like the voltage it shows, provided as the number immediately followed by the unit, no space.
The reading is 6.5V
